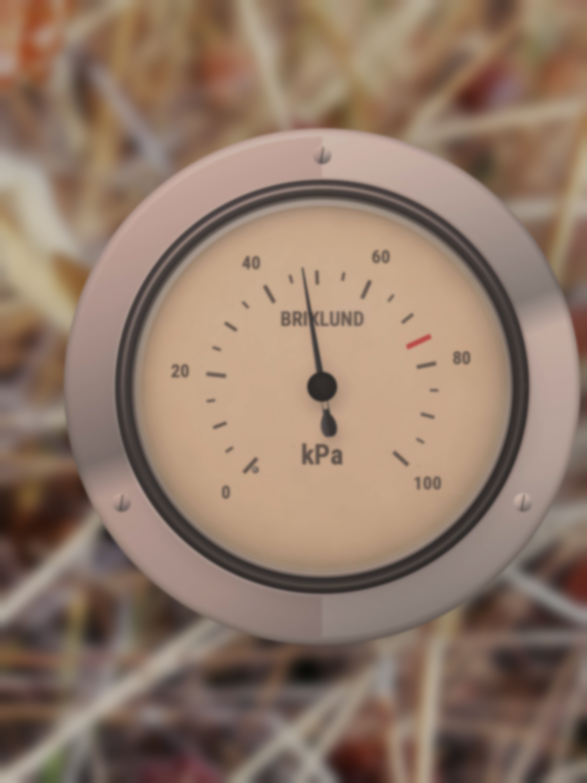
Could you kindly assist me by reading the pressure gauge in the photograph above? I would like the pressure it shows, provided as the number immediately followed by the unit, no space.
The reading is 47.5kPa
